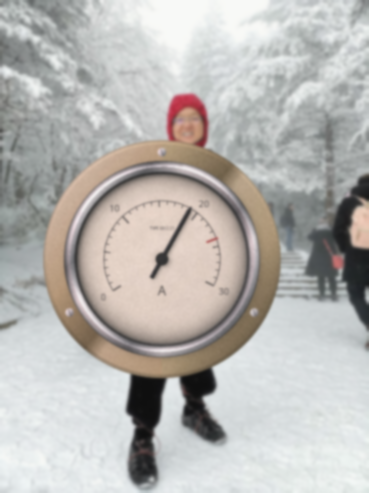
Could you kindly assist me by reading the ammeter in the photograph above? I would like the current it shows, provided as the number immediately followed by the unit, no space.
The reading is 19A
